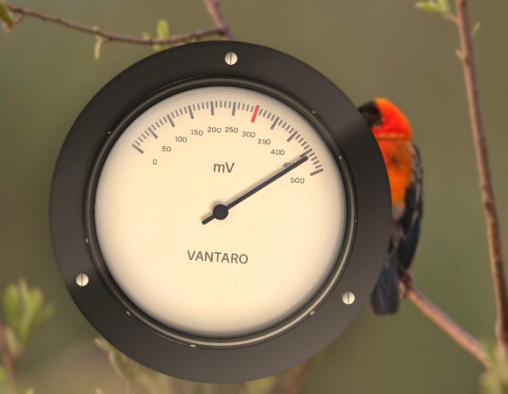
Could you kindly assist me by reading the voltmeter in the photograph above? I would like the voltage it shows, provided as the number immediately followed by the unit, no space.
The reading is 460mV
